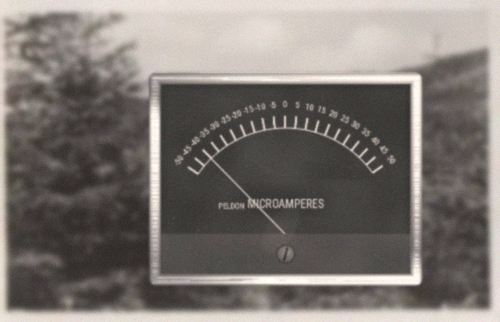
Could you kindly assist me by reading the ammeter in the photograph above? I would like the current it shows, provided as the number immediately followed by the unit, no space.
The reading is -40µA
